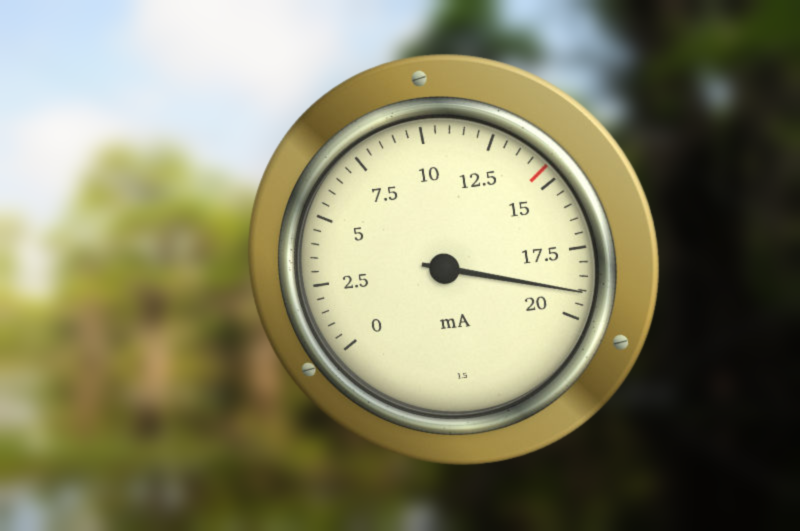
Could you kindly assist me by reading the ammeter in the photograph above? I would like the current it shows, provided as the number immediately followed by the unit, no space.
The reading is 19mA
